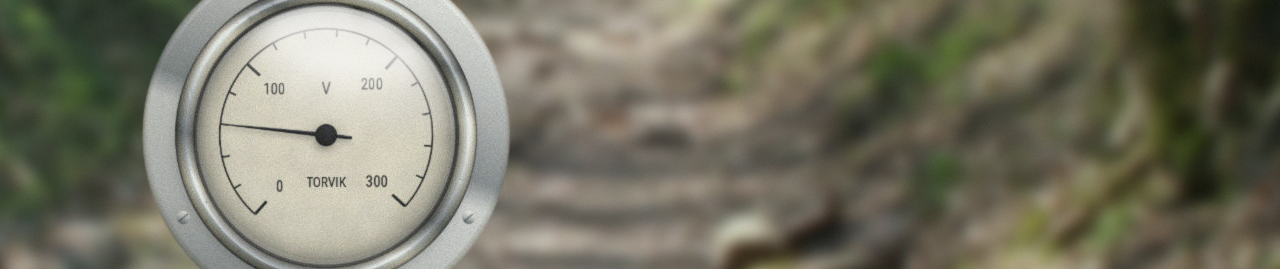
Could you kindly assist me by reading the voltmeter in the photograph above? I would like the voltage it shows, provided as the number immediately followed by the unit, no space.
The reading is 60V
